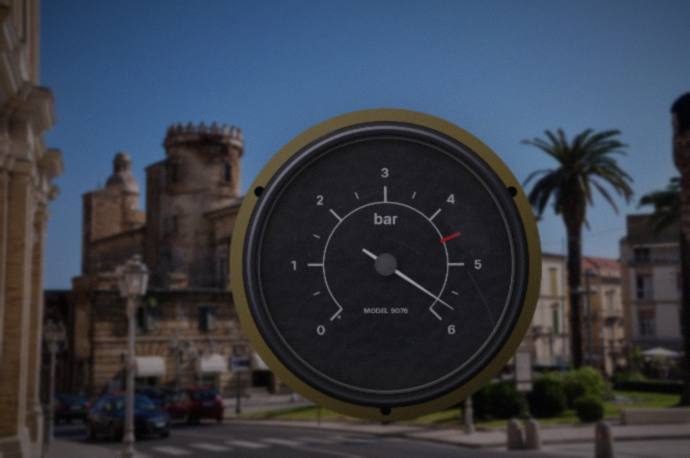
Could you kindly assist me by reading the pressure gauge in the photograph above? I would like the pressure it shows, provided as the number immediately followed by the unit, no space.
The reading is 5.75bar
